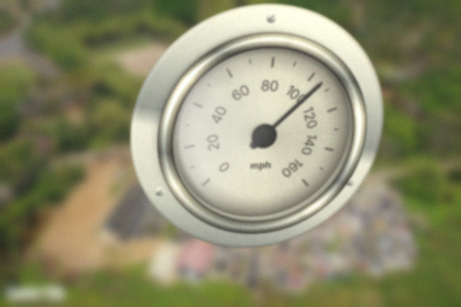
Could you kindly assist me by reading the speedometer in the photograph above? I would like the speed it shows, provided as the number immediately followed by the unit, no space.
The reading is 105mph
